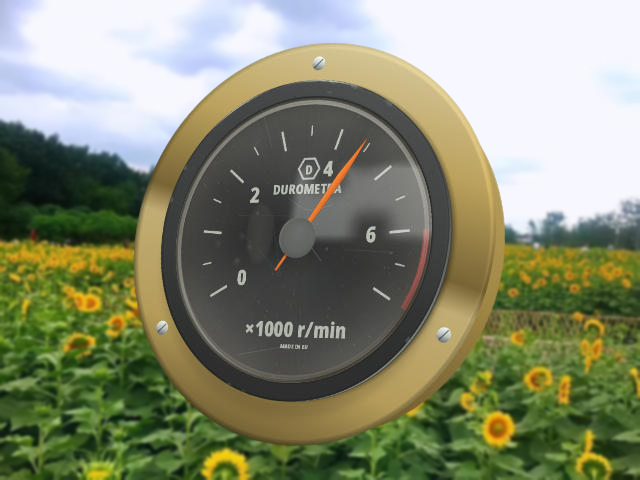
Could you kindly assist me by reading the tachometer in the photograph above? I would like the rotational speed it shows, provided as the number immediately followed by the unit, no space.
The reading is 4500rpm
